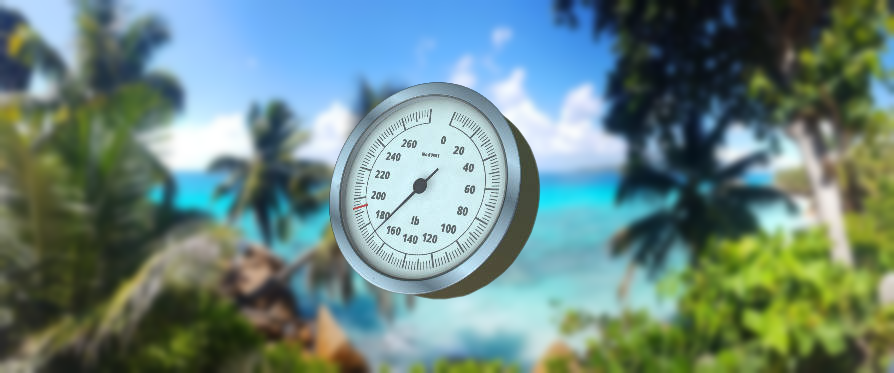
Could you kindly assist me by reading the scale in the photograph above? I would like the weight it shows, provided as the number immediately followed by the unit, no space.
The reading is 170lb
